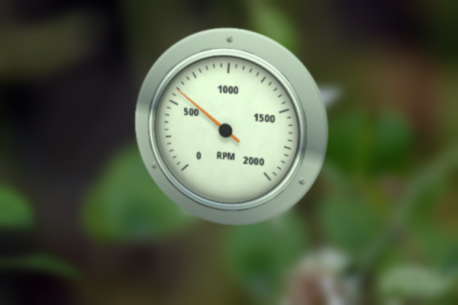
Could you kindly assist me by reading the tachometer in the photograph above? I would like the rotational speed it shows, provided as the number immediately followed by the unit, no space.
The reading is 600rpm
